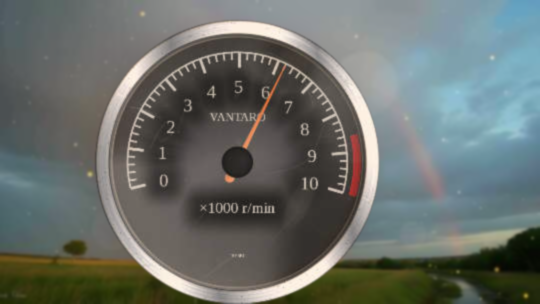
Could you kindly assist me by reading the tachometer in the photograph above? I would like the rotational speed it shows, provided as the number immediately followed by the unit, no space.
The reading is 6200rpm
